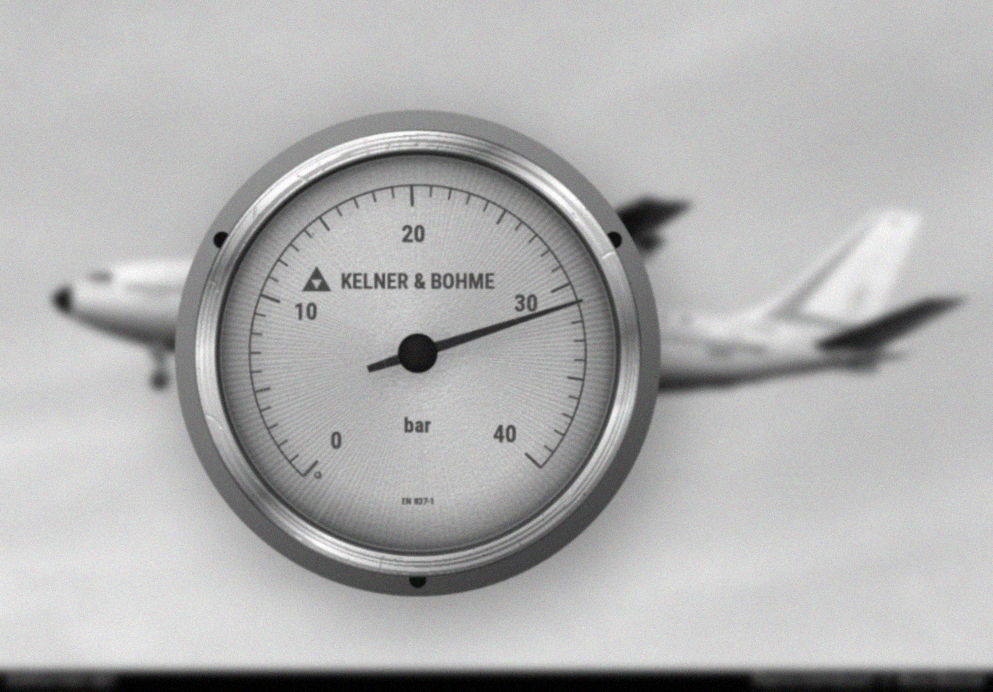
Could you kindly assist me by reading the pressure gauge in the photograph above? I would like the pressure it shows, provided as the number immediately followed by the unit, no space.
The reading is 31bar
